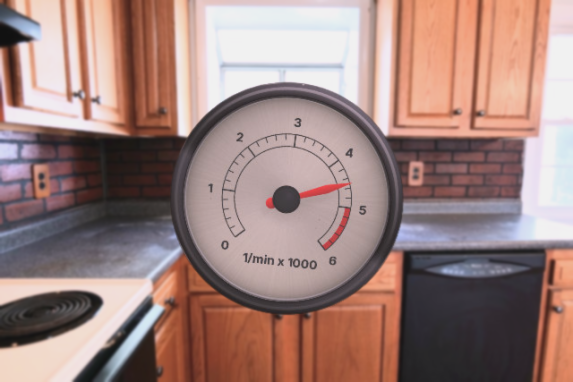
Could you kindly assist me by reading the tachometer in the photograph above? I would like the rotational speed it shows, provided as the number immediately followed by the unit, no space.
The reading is 4500rpm
